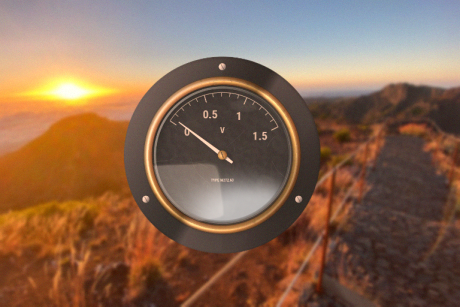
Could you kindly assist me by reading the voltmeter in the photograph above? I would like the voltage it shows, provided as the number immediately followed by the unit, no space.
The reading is 0.05V
